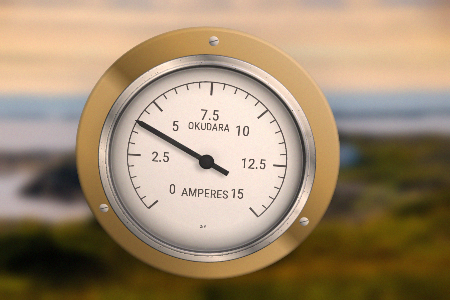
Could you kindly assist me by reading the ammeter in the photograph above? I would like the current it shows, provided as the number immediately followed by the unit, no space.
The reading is 4A
